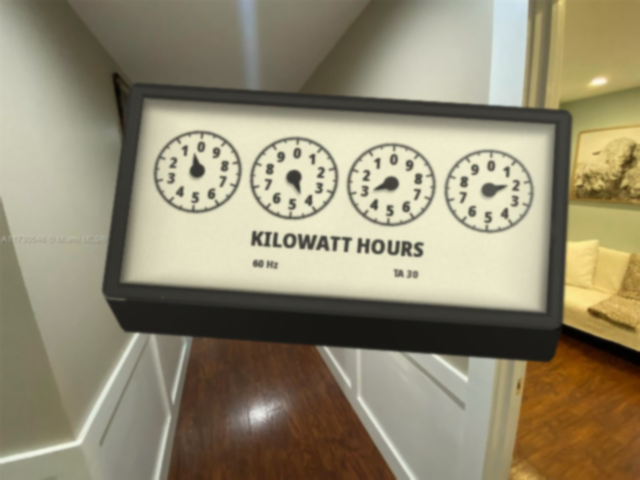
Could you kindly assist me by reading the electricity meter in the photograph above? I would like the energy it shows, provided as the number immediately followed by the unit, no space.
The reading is 432kWh
